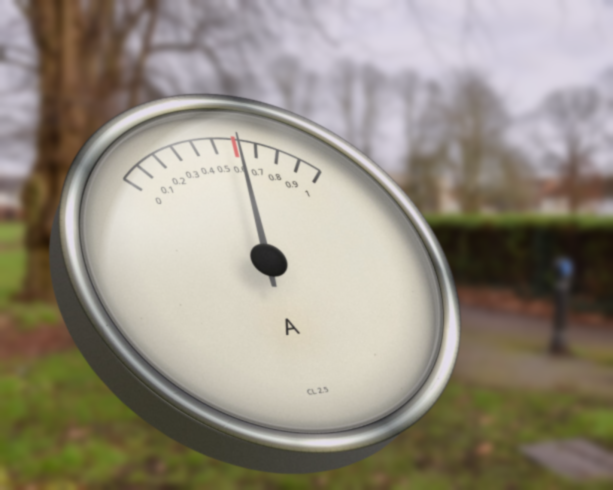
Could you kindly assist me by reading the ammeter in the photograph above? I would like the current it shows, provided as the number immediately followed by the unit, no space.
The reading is 0.6A
